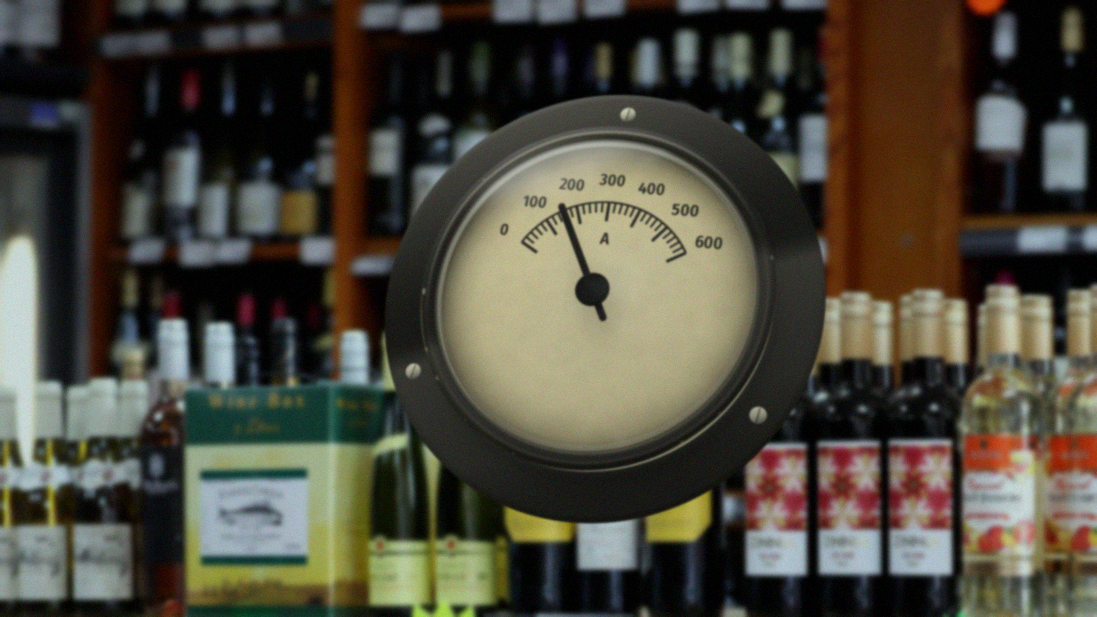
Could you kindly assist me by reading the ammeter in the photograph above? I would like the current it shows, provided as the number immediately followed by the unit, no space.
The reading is 160A
